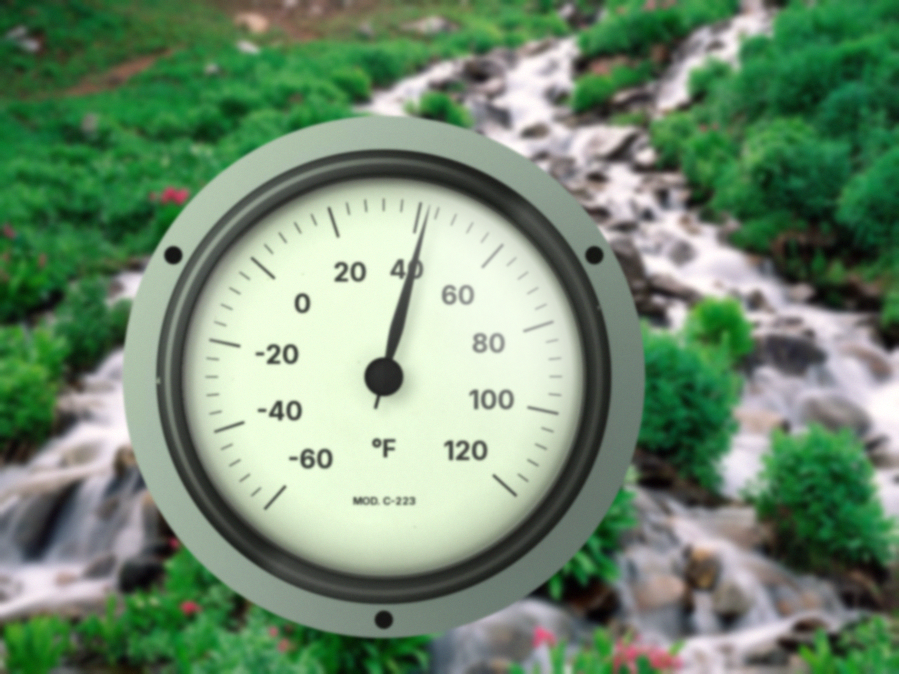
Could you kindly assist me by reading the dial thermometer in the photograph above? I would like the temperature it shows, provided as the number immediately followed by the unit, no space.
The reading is 42°F
